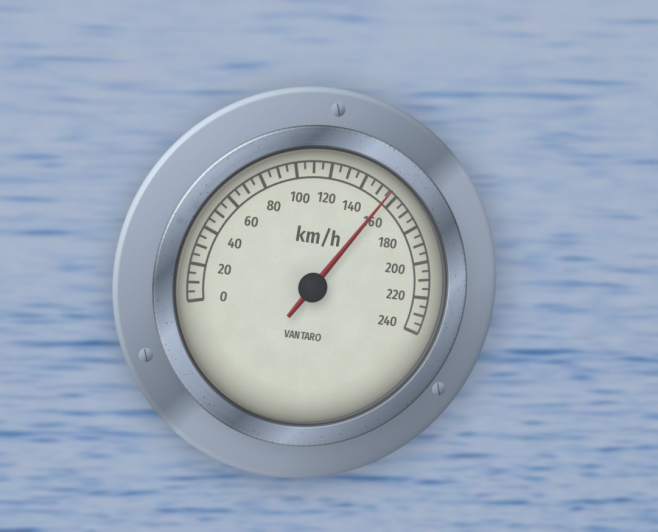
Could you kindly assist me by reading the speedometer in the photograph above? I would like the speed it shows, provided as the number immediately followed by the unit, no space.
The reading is 155km/h
